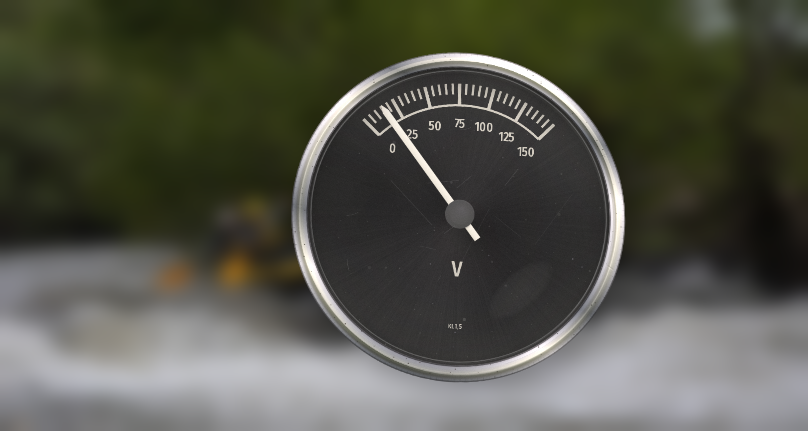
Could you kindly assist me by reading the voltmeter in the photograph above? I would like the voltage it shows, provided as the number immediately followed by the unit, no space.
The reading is 15V
